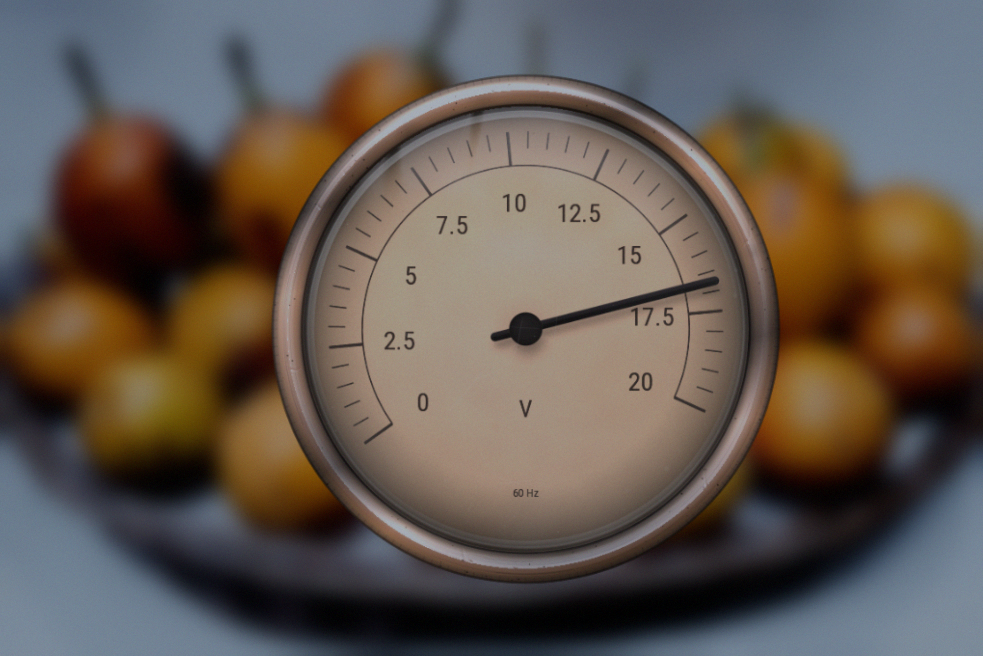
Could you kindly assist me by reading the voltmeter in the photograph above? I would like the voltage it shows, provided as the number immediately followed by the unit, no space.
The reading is 16.75V
